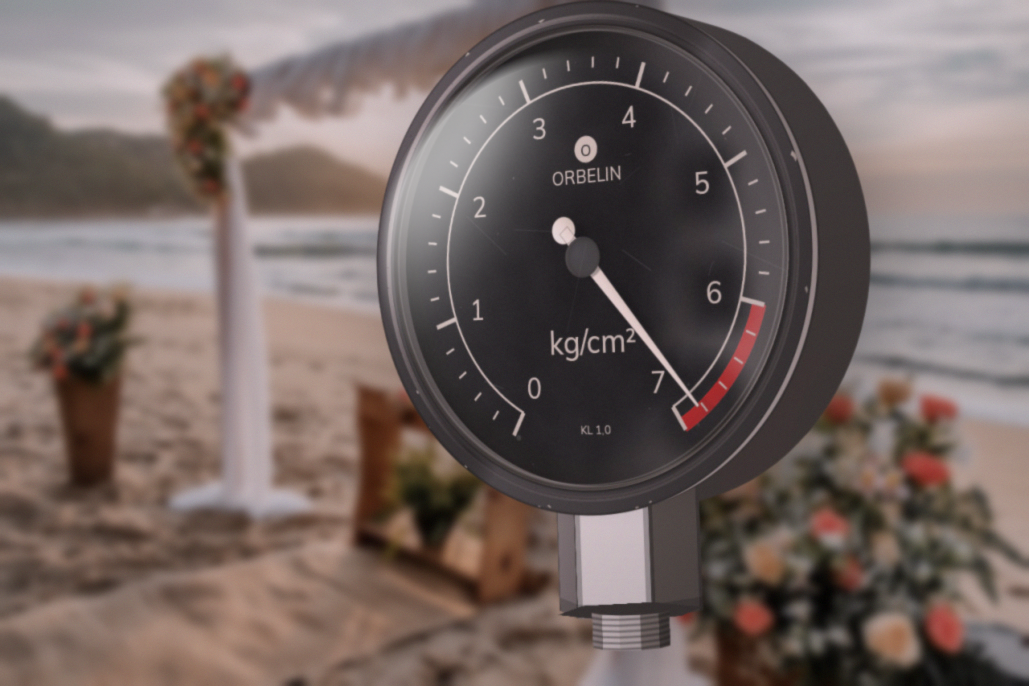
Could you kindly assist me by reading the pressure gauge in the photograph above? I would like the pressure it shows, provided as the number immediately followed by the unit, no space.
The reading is 6.8kg/cm²
